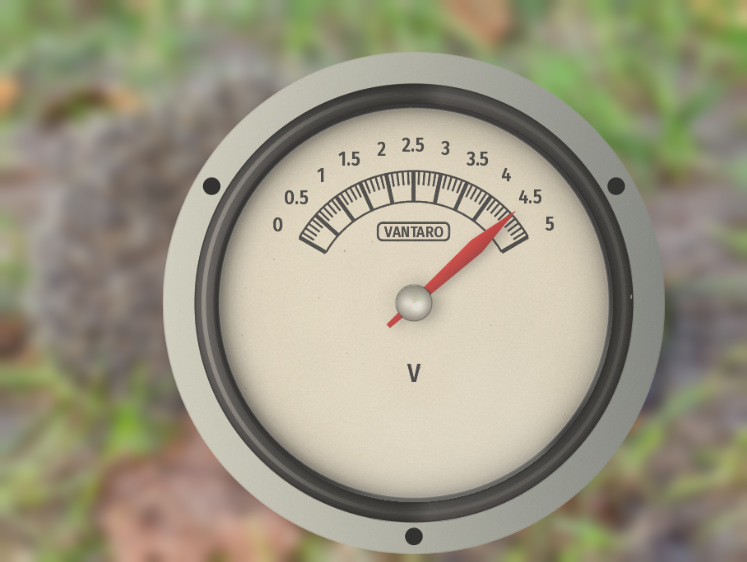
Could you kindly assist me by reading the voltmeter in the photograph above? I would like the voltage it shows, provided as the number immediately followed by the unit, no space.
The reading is 4.5V
